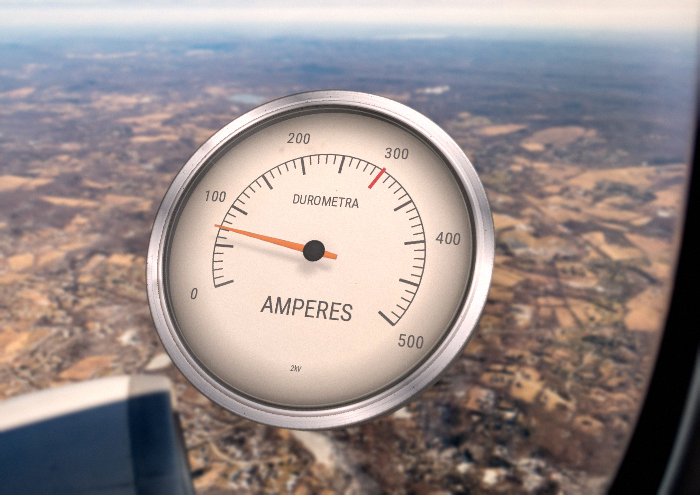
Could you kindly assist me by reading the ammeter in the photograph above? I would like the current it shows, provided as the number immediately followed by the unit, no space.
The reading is 70A
